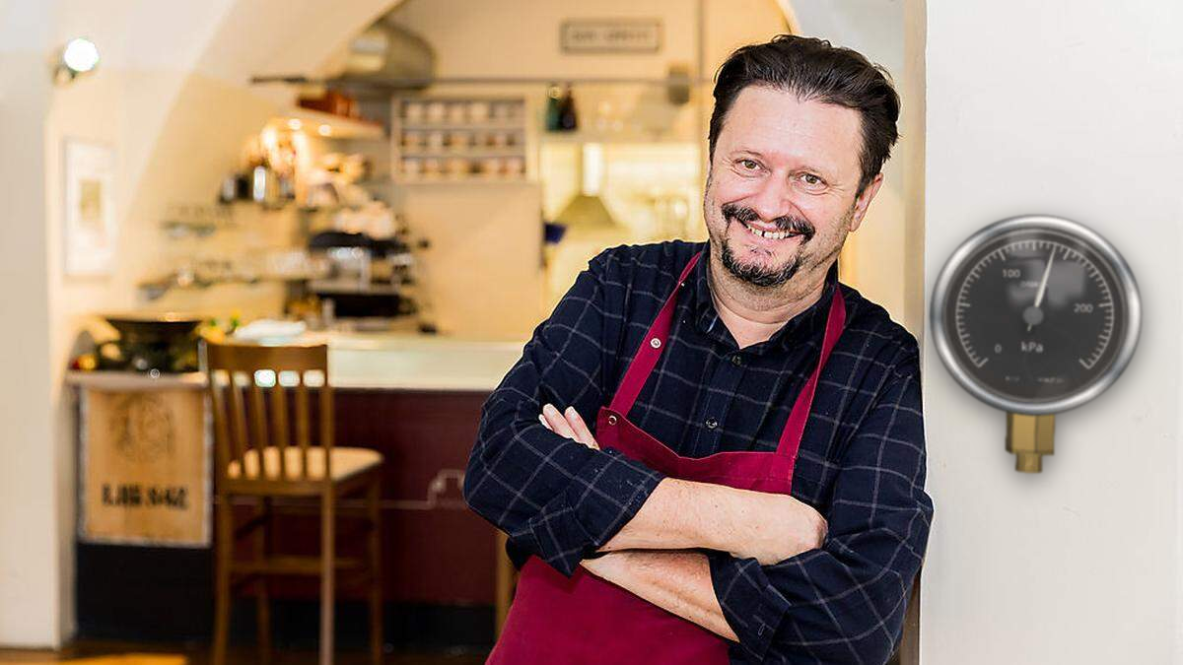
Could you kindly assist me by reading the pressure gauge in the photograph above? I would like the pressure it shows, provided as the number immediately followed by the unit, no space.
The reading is 140kPa
